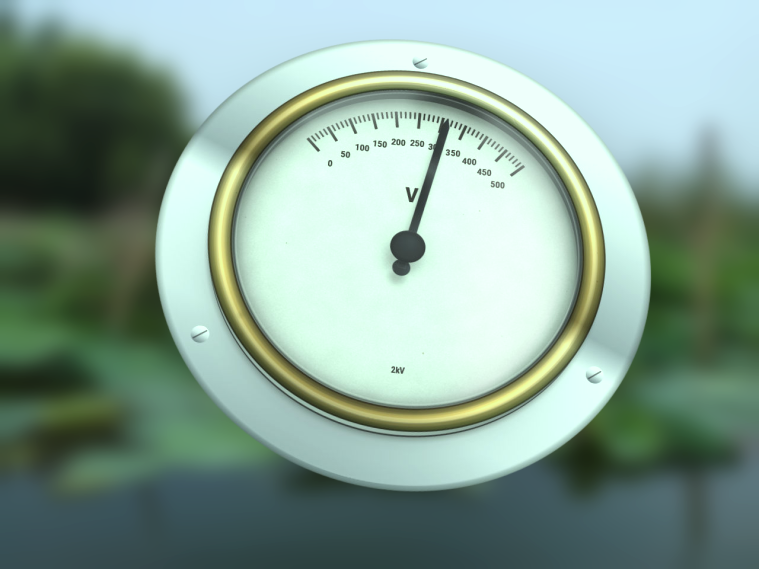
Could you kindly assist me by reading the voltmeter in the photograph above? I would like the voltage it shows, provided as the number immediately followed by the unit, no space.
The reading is 310V
